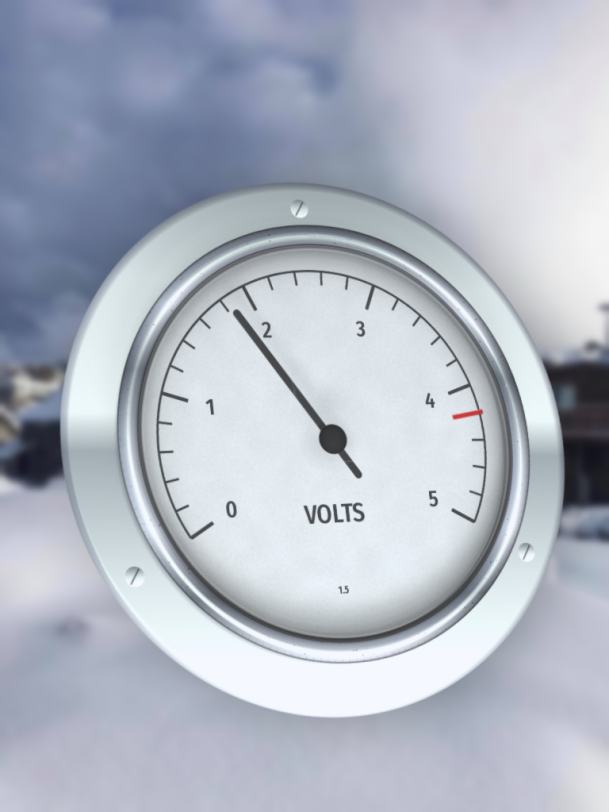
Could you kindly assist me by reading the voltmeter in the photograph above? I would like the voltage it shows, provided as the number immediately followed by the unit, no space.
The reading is 1.8V
